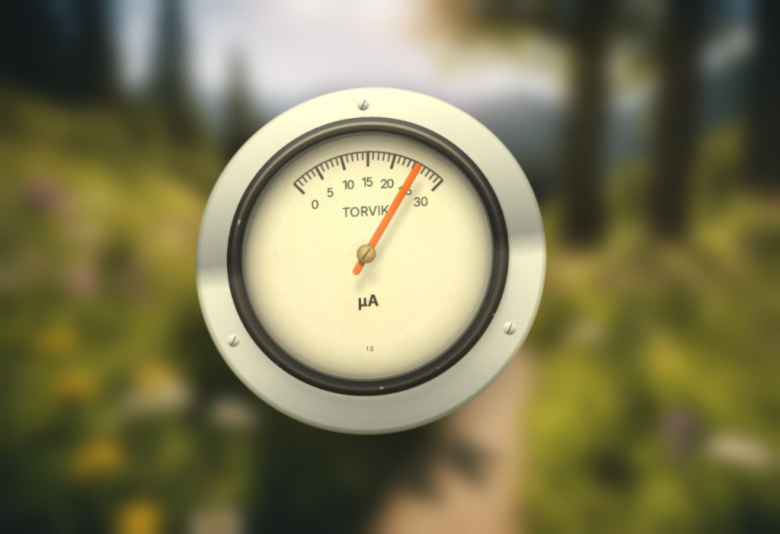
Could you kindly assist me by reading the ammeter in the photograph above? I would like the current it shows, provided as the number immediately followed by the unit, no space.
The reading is 25µA
